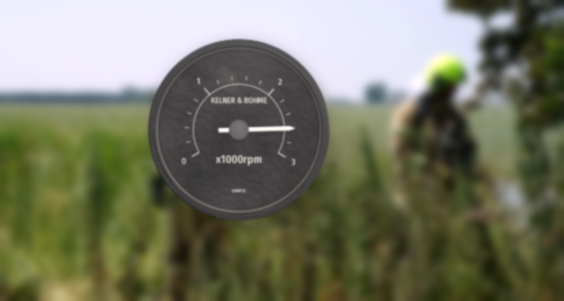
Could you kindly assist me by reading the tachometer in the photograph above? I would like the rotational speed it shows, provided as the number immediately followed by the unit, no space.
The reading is 2600rpm
